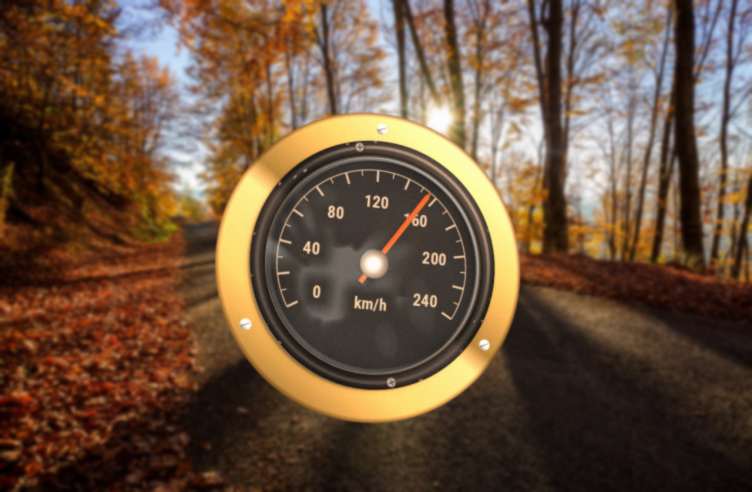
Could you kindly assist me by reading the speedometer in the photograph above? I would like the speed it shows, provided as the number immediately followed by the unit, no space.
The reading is 155km/h
